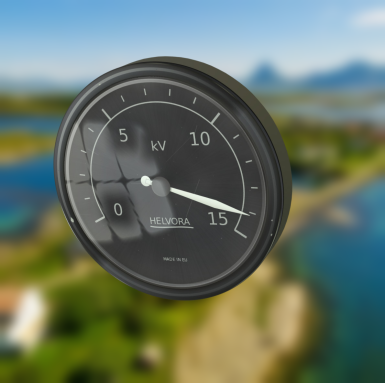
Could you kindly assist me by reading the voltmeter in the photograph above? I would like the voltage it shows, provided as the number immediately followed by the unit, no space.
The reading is 14kV
